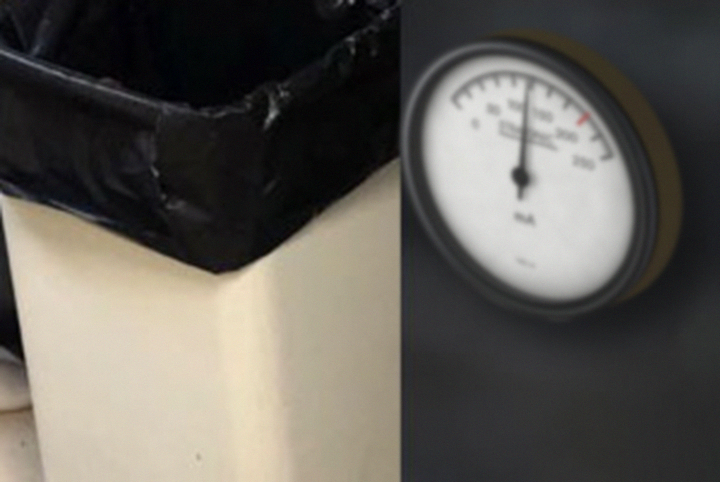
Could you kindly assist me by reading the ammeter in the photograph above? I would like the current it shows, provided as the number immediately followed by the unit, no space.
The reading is 125mA
